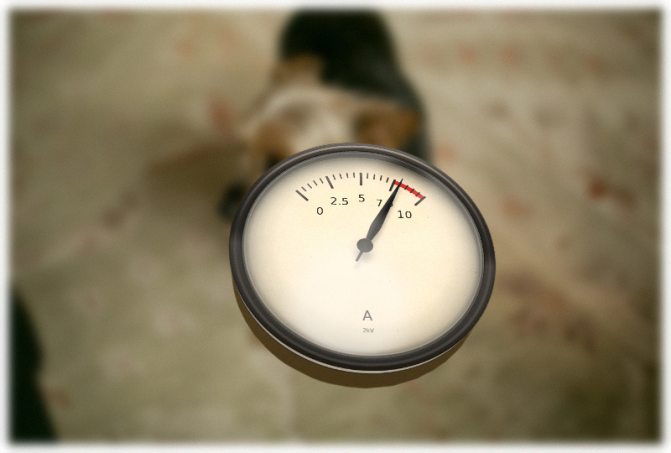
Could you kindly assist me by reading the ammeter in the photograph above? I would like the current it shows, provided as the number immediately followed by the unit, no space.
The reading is 8A
